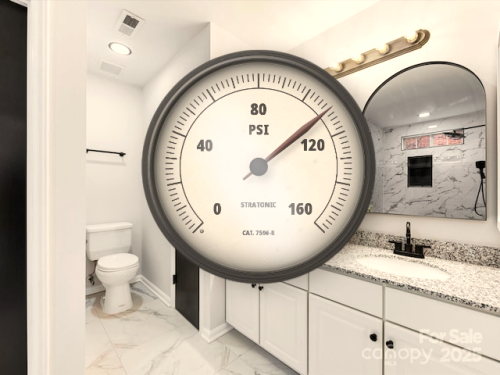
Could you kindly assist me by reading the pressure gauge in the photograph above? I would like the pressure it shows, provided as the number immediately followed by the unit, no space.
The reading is 110psi
